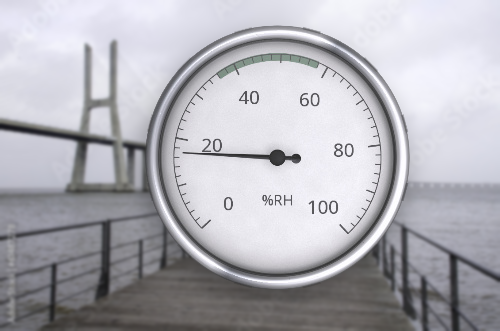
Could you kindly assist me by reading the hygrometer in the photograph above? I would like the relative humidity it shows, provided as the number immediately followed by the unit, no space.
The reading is 17%
